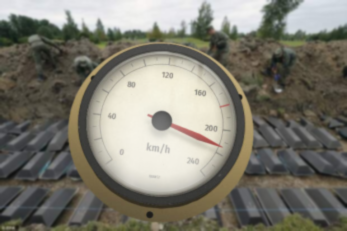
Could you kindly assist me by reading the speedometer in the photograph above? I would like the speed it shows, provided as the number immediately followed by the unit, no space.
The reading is 215km/h
